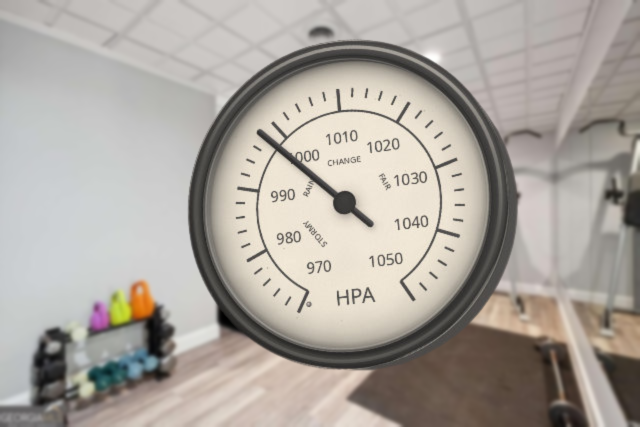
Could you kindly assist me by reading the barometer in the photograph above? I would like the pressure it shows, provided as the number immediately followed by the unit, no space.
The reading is 998hPa
